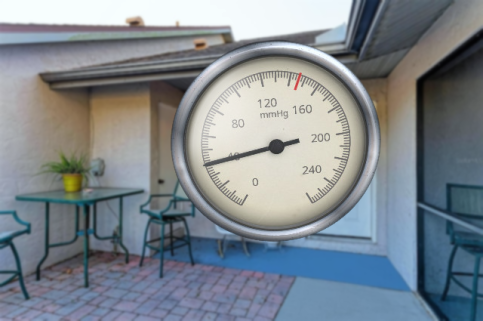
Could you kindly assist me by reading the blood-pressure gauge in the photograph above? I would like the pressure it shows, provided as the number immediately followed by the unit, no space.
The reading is 40mmHg
